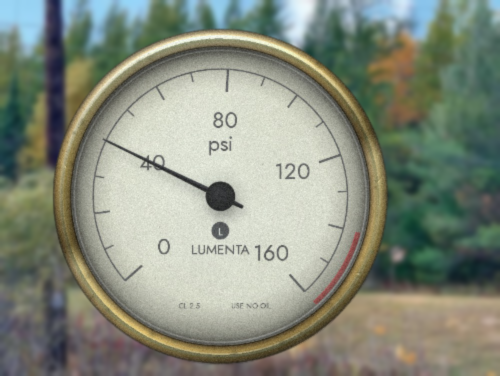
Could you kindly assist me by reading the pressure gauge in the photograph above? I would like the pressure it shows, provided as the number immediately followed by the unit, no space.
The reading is 40psi
